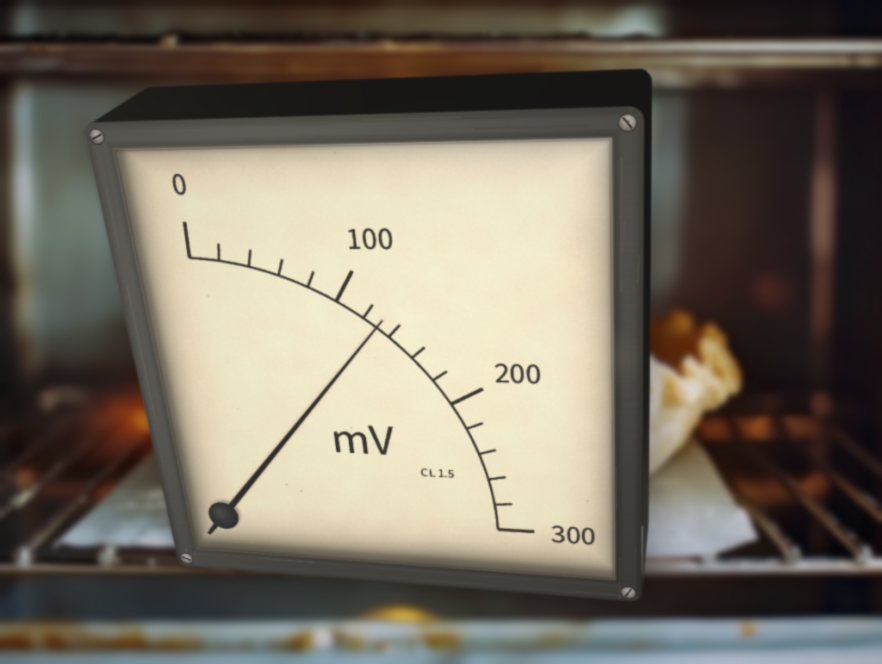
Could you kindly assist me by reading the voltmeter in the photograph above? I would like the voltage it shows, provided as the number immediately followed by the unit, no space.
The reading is 130mV
